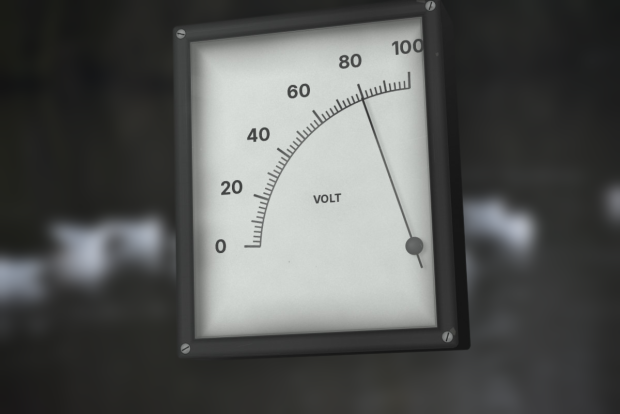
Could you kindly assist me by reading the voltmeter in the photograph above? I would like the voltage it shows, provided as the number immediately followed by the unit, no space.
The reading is 80V
